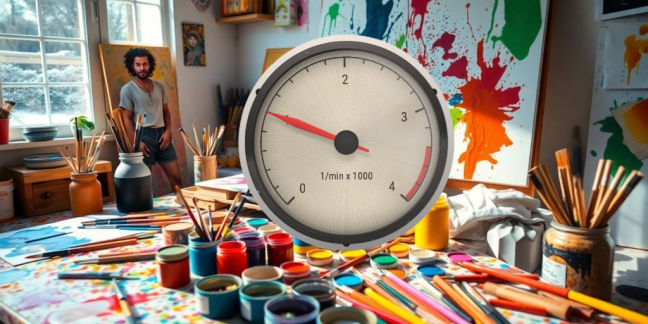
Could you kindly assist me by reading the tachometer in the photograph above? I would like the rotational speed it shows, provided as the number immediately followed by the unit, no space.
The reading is 1000rpm
